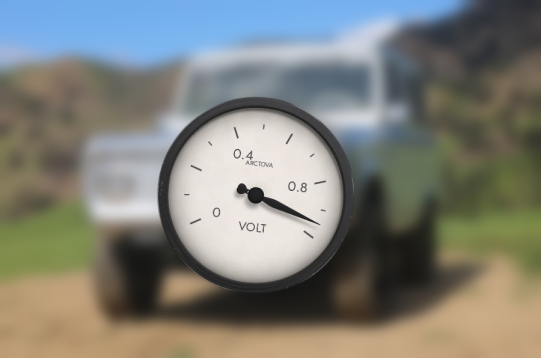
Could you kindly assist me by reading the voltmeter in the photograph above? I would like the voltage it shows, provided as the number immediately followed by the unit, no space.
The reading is 0.95V
